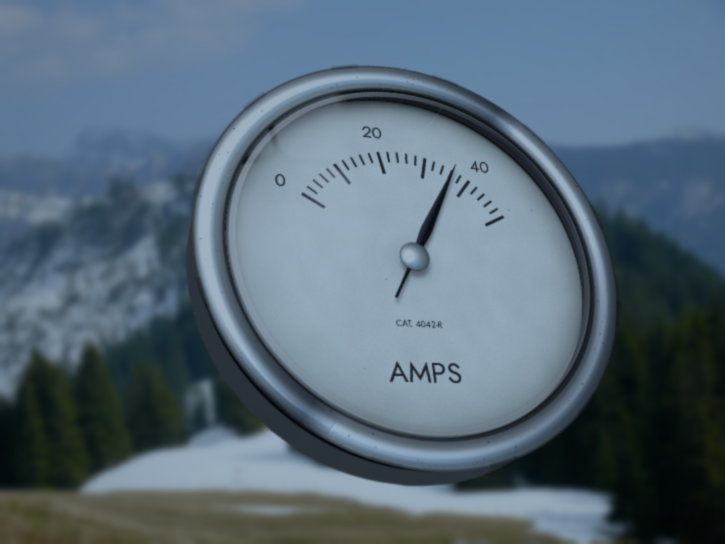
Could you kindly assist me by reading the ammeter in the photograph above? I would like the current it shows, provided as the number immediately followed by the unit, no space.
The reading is 36A
